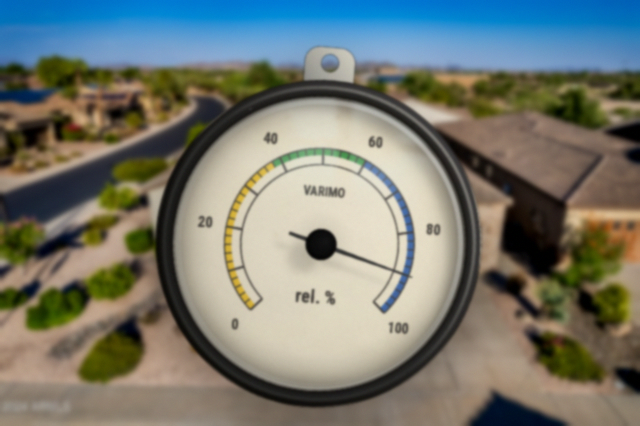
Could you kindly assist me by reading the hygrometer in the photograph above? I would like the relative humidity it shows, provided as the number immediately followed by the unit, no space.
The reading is 90%
